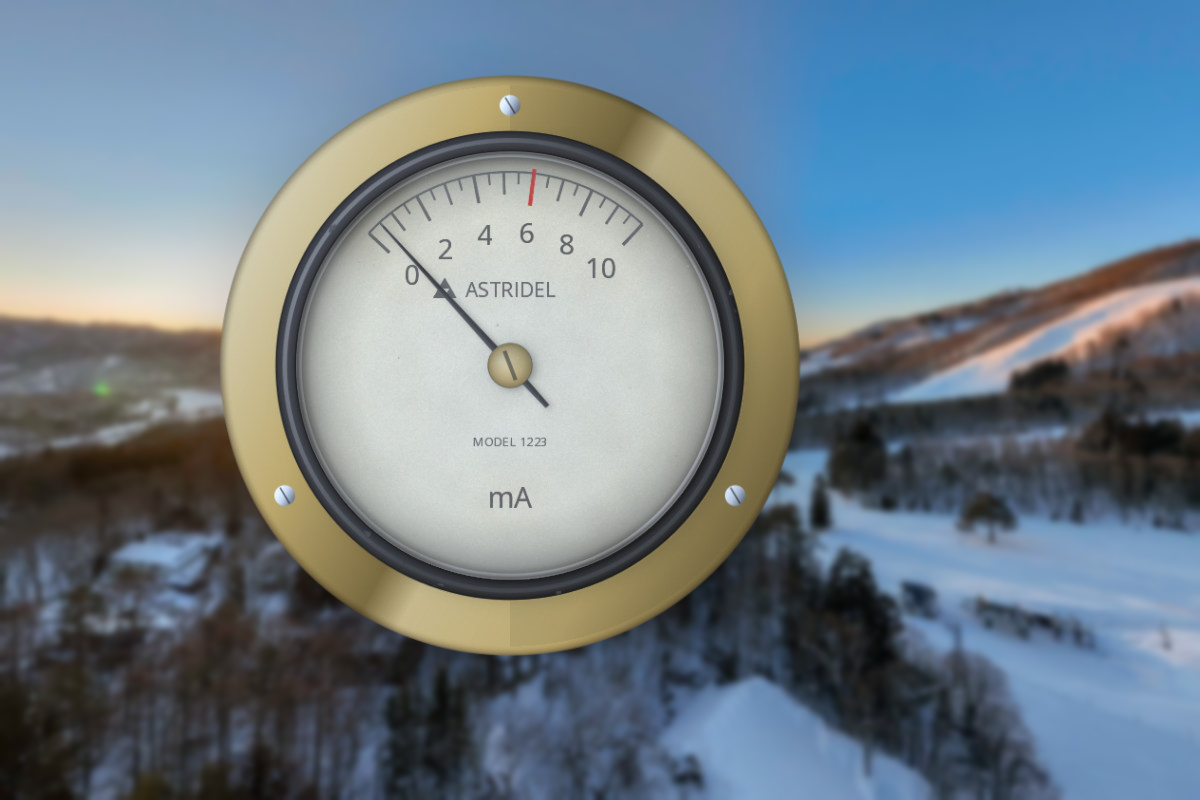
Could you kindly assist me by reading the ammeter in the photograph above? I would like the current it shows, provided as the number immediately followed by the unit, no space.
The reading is 0.5mA
